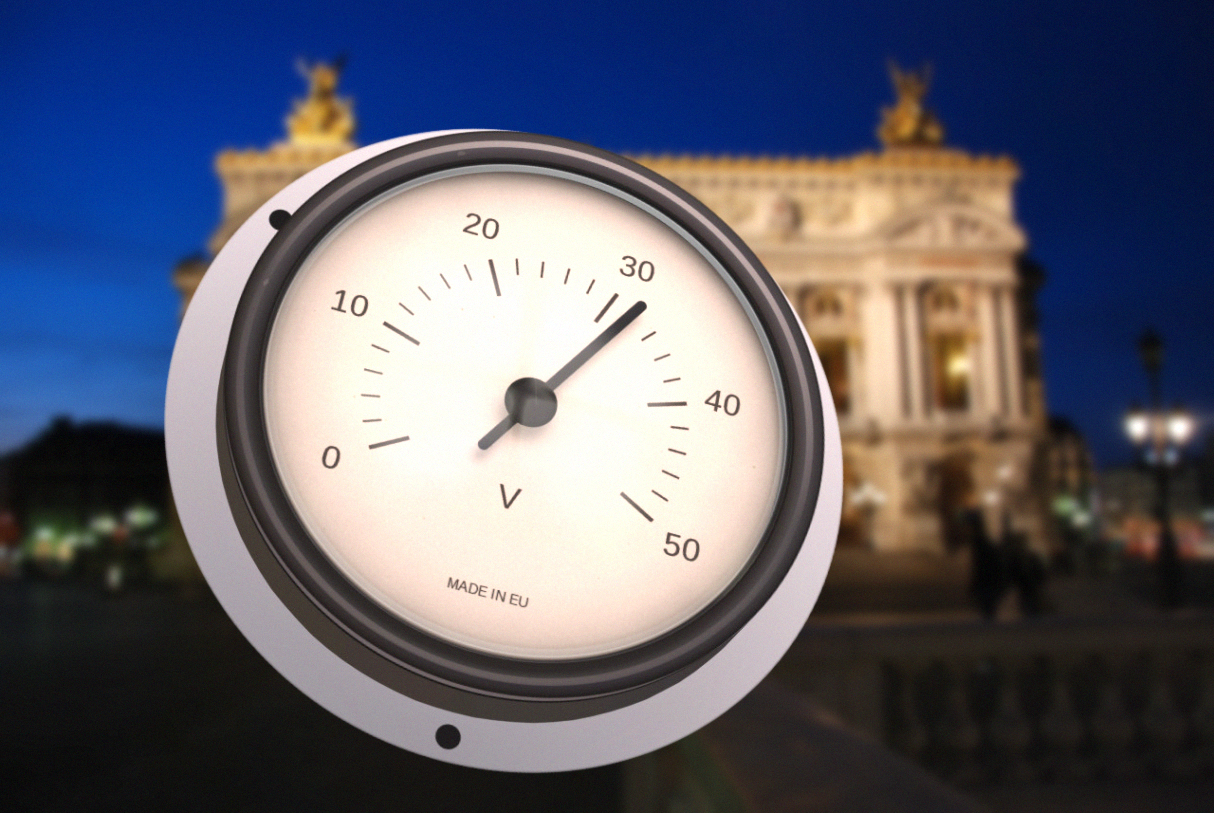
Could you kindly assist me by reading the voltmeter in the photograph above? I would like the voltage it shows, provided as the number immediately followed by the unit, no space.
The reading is 32V
